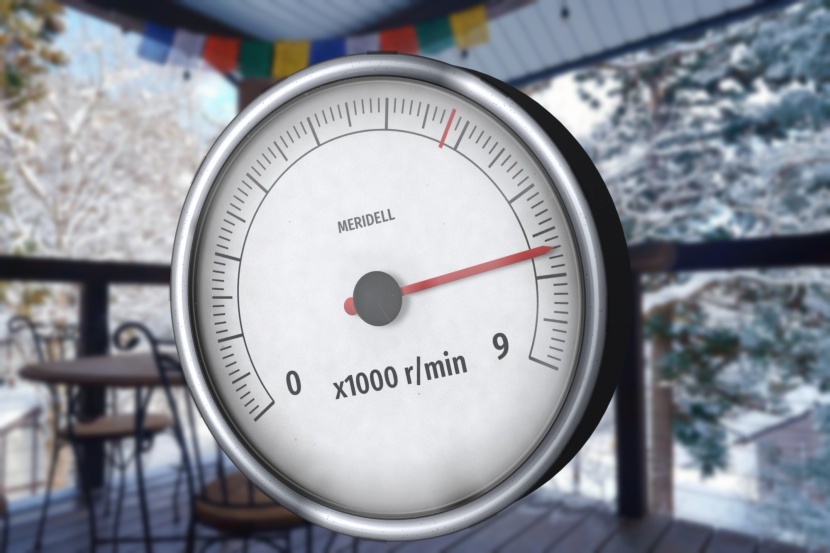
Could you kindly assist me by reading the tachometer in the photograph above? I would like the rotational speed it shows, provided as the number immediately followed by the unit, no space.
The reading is 7700rpm
